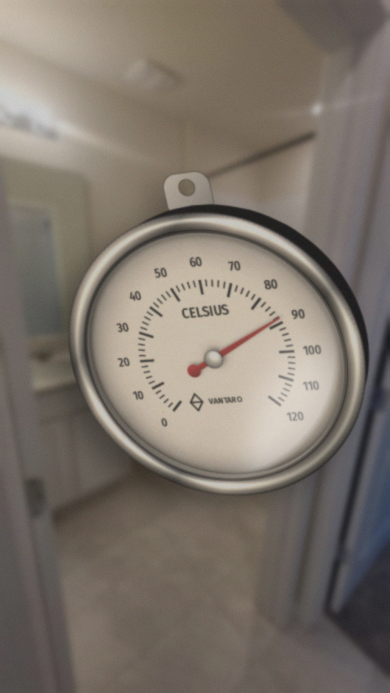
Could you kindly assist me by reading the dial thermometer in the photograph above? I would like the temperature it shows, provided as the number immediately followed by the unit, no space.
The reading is 88°C
